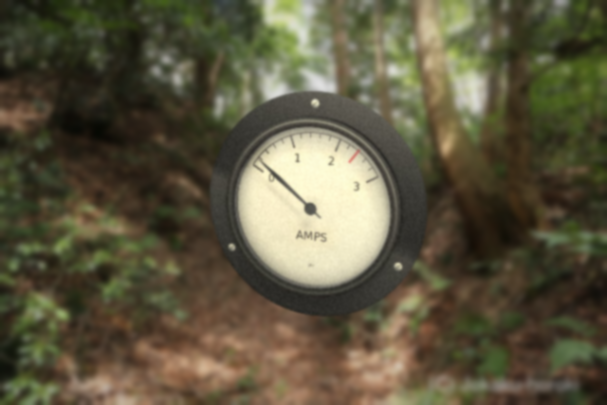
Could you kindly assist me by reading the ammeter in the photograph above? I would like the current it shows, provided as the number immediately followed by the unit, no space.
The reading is 0.2A
